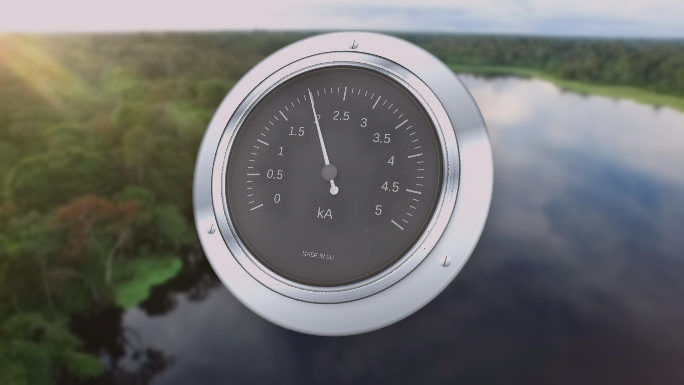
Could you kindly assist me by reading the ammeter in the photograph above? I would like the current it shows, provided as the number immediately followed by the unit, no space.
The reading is 2kA
